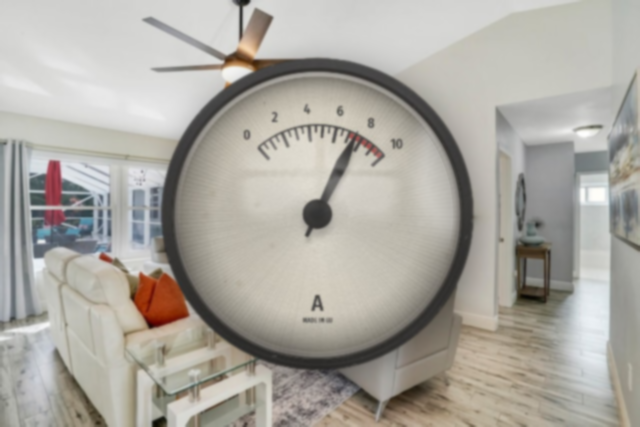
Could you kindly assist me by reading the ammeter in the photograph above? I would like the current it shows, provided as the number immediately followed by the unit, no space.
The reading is 7.5A
